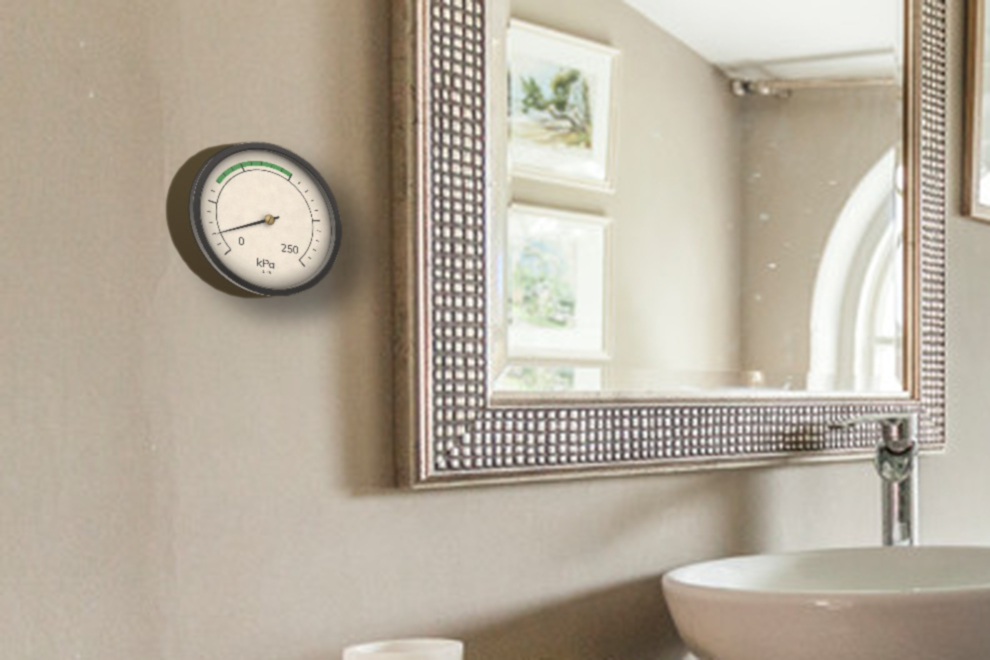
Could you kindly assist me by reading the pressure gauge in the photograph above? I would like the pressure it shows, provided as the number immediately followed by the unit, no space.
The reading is 20kPa
